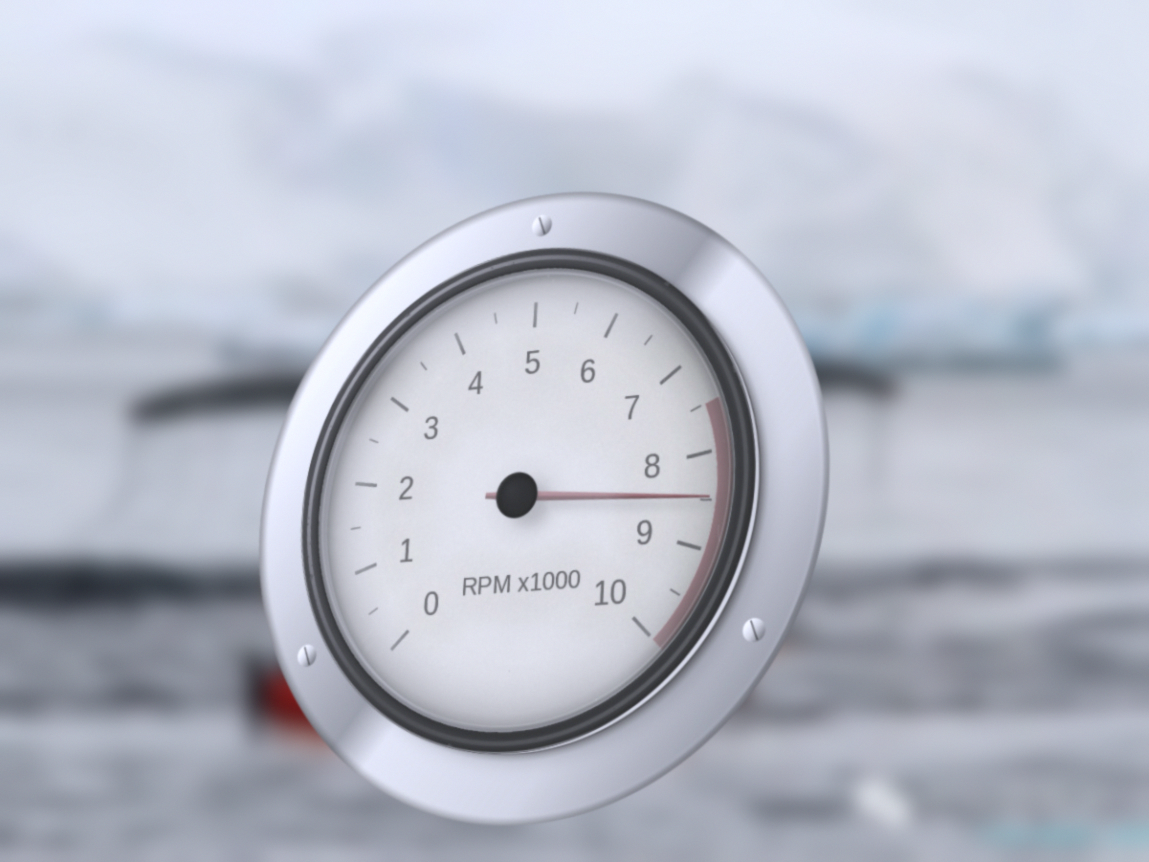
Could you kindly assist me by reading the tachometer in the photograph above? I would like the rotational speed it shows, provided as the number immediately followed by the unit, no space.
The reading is 8500rpm
